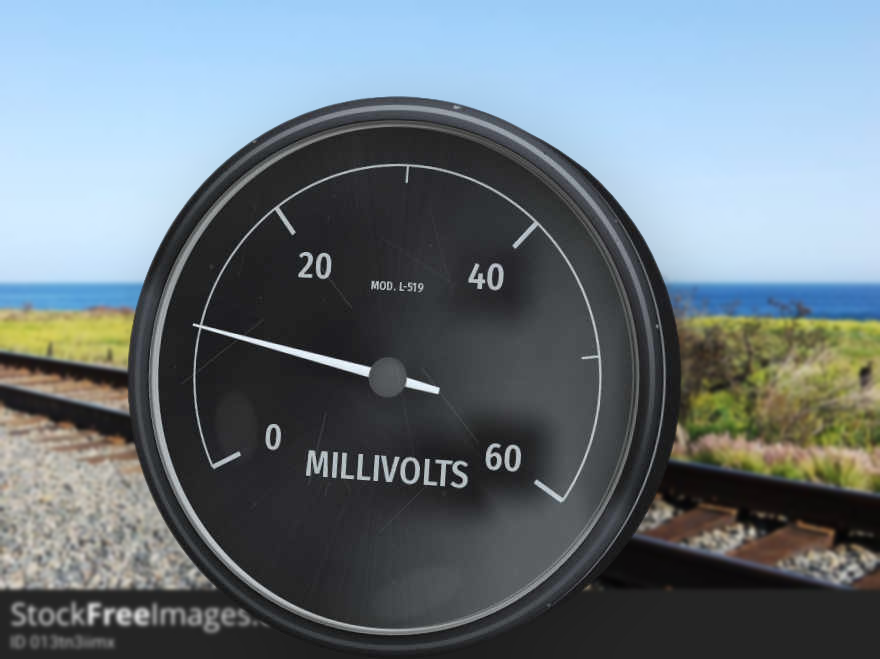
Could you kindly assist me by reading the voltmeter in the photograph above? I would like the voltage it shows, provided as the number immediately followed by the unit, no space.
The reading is 10mV
